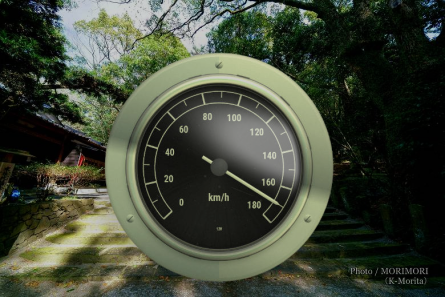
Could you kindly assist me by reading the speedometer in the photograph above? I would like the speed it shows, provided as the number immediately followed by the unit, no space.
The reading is 170km/h
